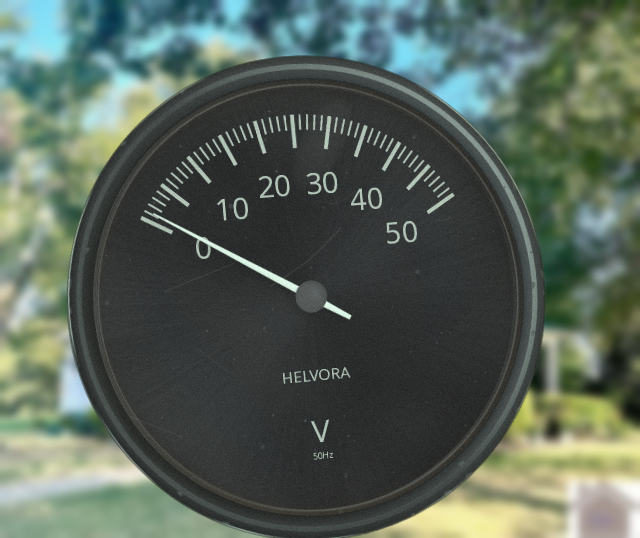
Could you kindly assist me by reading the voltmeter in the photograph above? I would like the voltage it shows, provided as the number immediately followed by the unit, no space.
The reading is 1V
